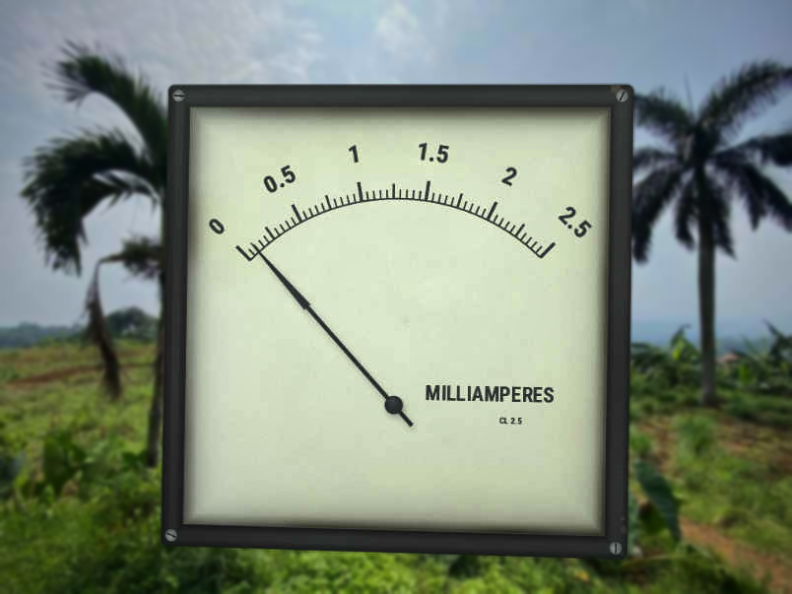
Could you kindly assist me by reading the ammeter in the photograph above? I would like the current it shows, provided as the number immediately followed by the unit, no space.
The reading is 0.1mA
